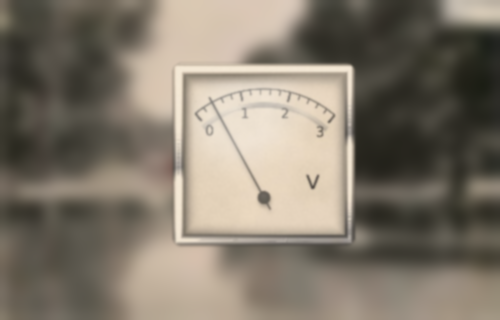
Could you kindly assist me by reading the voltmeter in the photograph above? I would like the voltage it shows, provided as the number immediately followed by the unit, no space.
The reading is 0.4V
